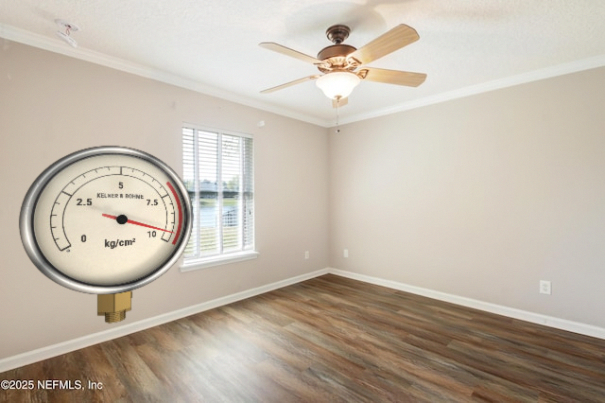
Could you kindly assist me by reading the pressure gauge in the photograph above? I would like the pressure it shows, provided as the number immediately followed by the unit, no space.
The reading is 9.5kg/cm²
